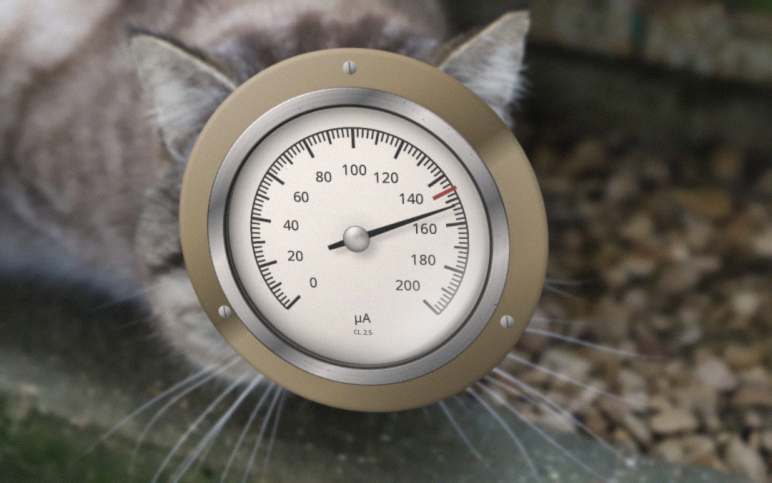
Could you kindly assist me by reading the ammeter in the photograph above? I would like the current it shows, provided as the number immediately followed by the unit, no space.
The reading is 152µA
